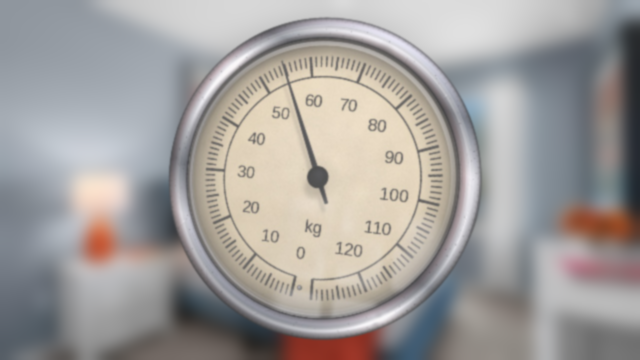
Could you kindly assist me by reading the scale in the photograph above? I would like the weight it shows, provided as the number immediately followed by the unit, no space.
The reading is 55kg
